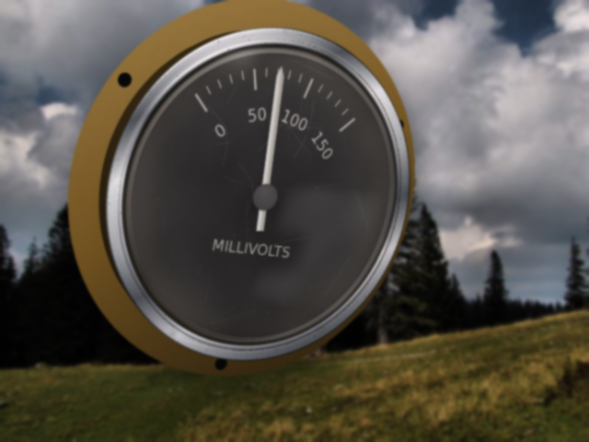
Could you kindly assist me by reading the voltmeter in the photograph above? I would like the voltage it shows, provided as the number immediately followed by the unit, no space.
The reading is 70mV
